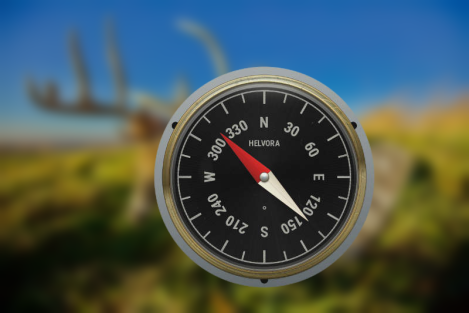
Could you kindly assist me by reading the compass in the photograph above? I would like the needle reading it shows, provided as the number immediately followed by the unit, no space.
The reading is 315°
